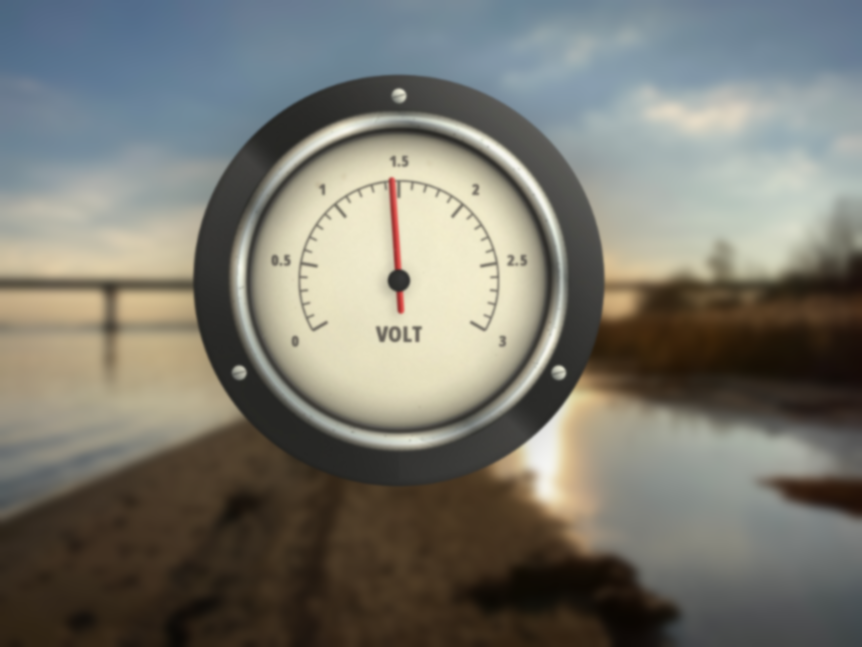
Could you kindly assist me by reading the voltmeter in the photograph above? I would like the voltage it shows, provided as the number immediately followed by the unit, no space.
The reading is 1.45V
